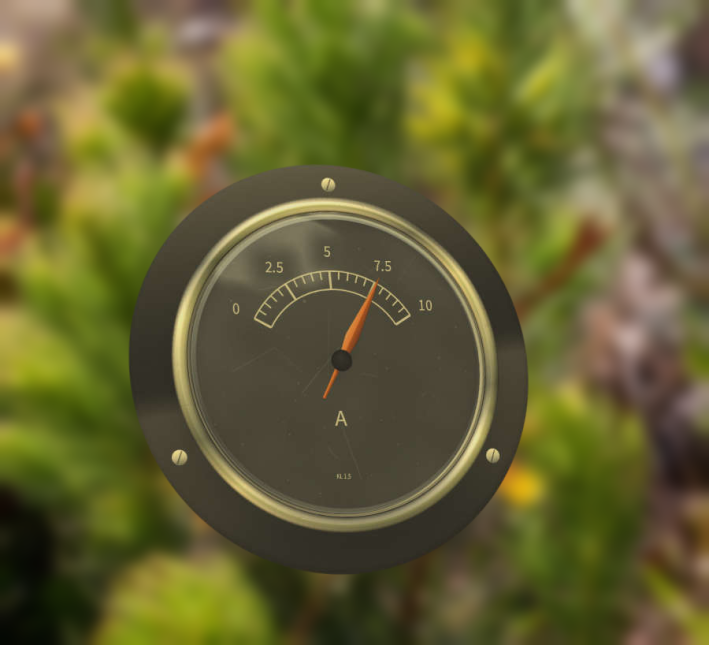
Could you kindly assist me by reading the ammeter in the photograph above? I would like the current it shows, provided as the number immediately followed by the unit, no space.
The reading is 7.5A
